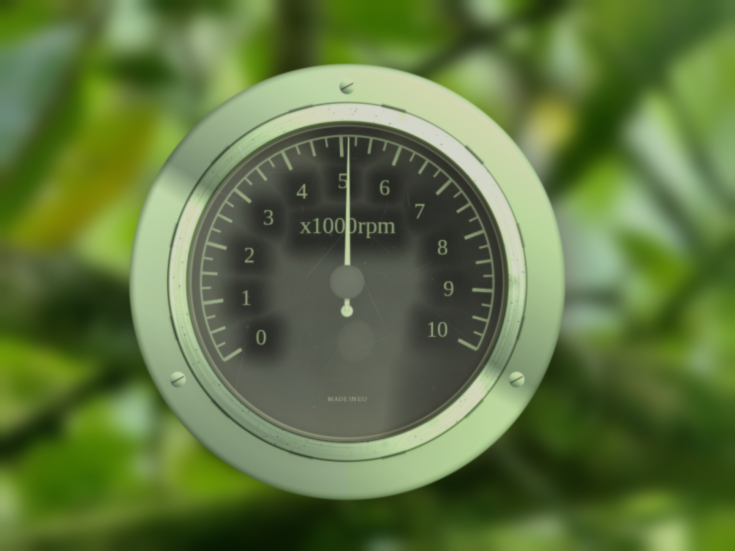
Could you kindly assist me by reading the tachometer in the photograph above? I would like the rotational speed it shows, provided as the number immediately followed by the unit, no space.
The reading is 5125rpm
